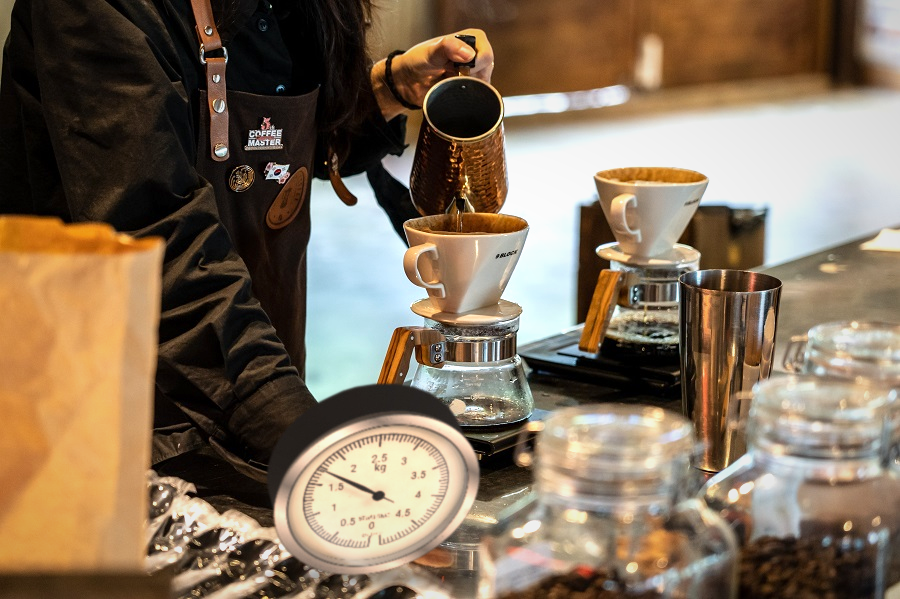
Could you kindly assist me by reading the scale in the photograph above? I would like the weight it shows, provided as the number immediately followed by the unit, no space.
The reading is 1.75kg
